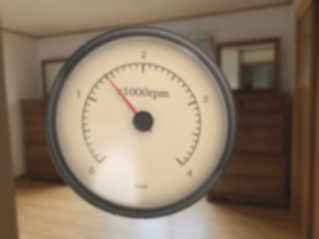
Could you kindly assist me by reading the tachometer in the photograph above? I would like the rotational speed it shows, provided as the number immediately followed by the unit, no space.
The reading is 1400rpm
